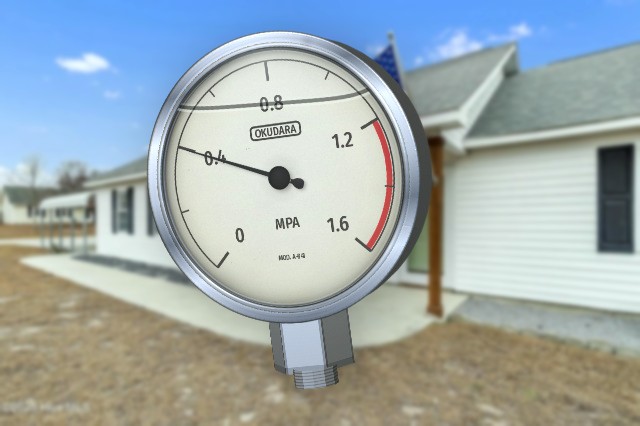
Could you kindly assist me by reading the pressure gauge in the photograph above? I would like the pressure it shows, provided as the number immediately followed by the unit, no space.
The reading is 0.4MPa
